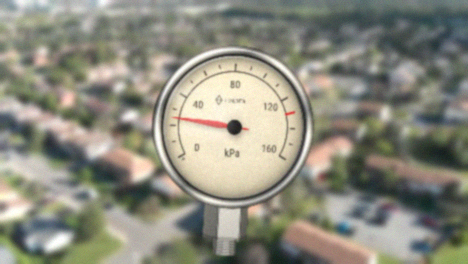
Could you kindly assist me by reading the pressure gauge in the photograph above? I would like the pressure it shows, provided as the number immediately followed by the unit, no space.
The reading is 25kPa
